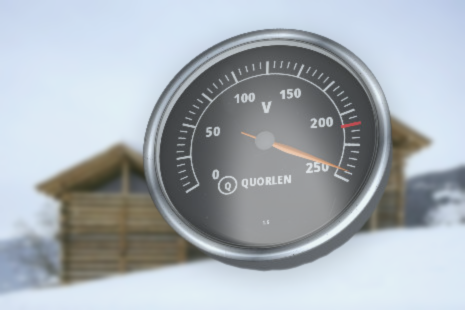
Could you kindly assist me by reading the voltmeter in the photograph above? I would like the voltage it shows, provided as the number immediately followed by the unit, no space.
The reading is 245V
